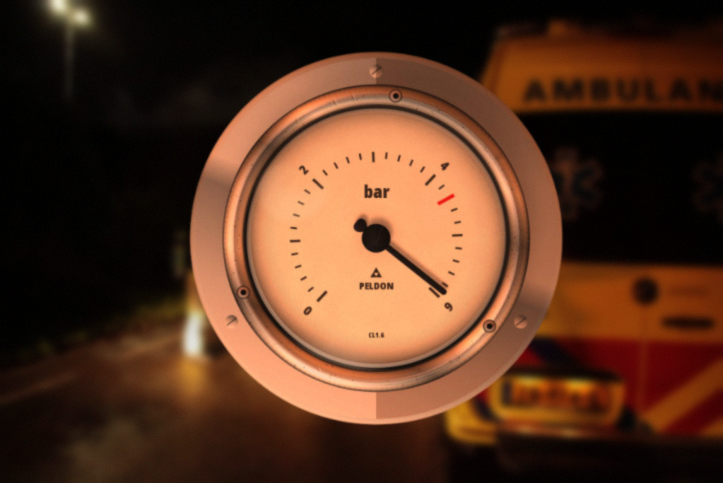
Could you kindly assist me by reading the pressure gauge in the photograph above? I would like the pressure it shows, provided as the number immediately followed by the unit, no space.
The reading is 5.9bar
